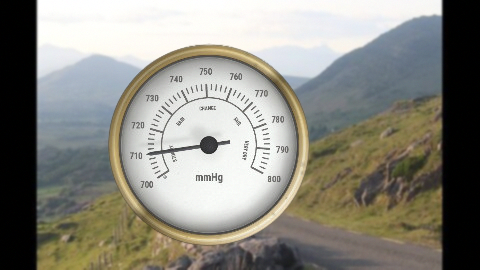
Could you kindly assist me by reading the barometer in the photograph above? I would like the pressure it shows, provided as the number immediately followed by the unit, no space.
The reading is 710mmHg
